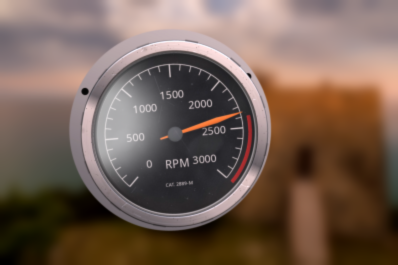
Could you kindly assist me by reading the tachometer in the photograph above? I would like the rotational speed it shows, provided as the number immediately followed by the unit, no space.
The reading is 2350rpm
